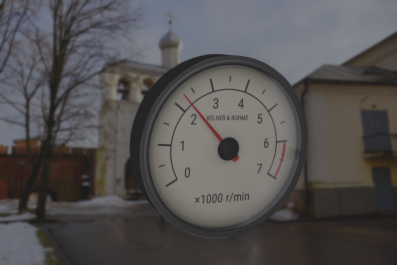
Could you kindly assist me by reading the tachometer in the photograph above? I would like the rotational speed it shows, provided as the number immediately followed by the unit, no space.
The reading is 2250rpm
